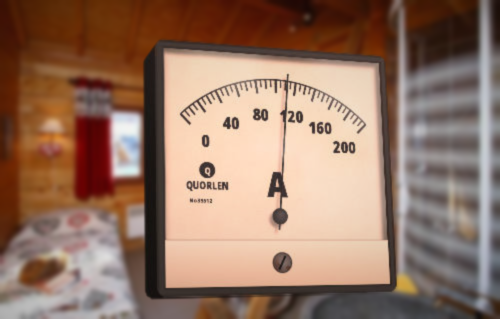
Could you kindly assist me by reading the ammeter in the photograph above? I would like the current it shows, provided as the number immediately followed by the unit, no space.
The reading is 110A
